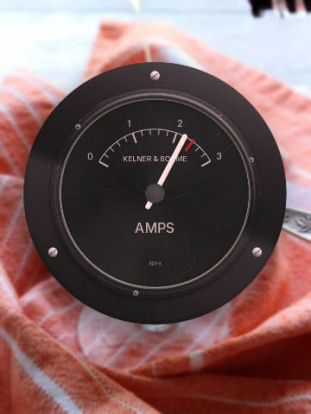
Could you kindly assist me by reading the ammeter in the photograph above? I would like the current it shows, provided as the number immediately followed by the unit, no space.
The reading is 2.2A
